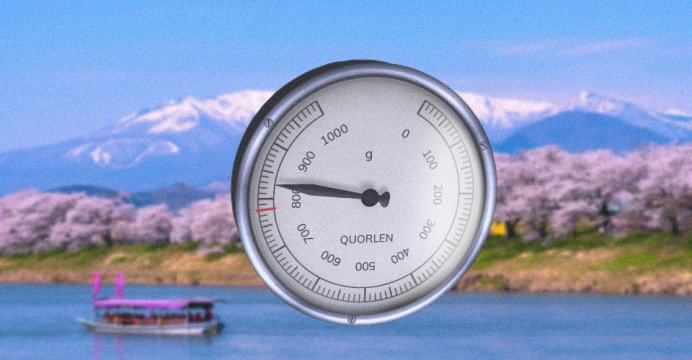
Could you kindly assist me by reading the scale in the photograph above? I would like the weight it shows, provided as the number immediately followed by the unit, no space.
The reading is 830g
